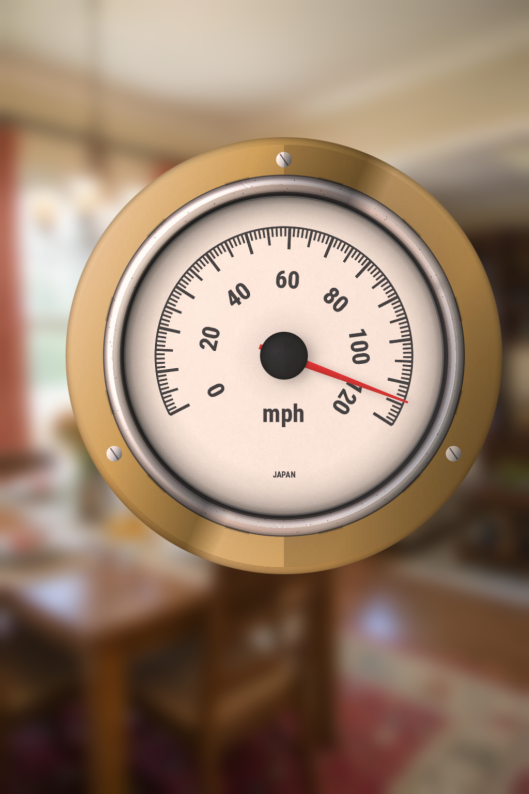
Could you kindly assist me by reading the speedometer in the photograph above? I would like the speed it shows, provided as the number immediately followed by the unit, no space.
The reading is 114mph
